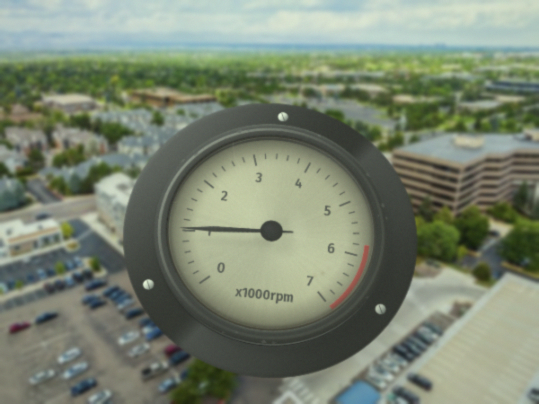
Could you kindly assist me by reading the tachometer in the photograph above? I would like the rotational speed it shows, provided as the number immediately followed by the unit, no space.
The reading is 1000rpm
